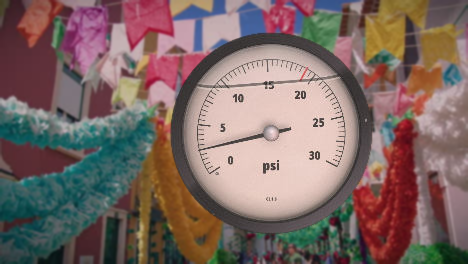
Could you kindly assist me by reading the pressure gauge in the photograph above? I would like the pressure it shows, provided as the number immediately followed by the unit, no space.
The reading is 2.5psi
